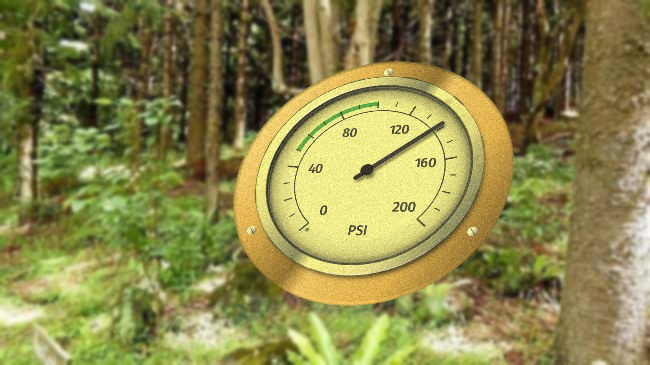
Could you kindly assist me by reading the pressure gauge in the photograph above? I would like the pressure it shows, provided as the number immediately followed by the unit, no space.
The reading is 140psi
